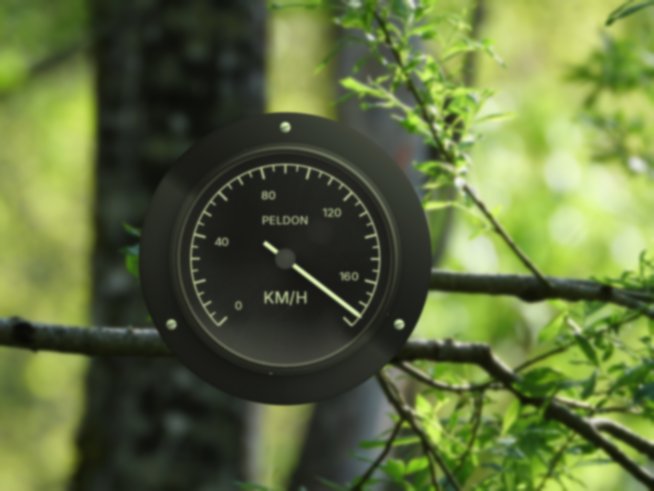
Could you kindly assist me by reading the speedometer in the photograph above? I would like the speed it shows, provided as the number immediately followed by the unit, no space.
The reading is 175km/h
